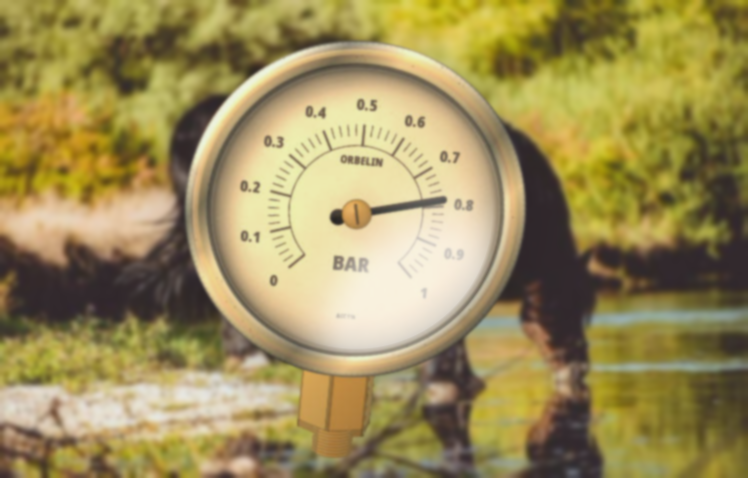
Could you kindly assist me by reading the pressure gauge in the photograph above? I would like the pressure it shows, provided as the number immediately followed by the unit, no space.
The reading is 0.78bar
